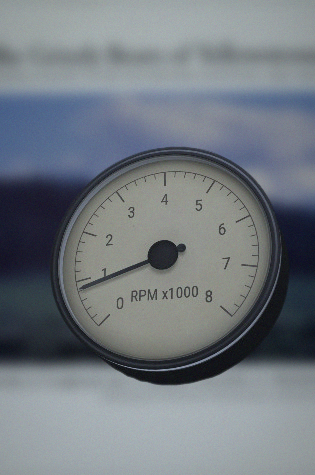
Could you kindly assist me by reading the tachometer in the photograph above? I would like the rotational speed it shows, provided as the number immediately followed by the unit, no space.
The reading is 800rpm
